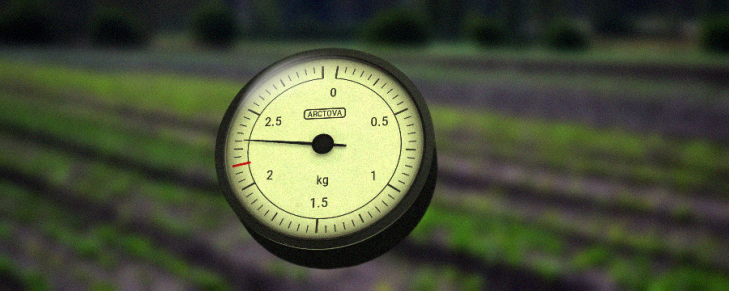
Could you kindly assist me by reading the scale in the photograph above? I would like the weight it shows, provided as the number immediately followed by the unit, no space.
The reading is 2.3kg
